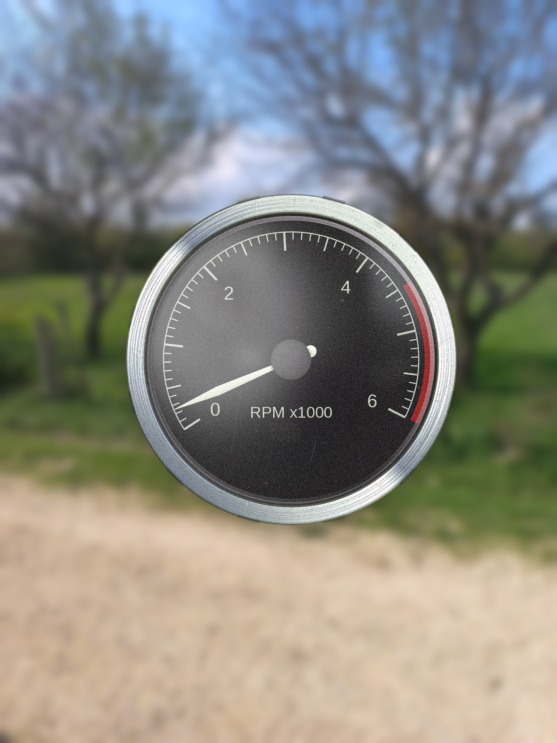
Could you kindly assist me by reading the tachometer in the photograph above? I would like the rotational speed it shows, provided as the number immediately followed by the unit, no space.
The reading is 250rpm
